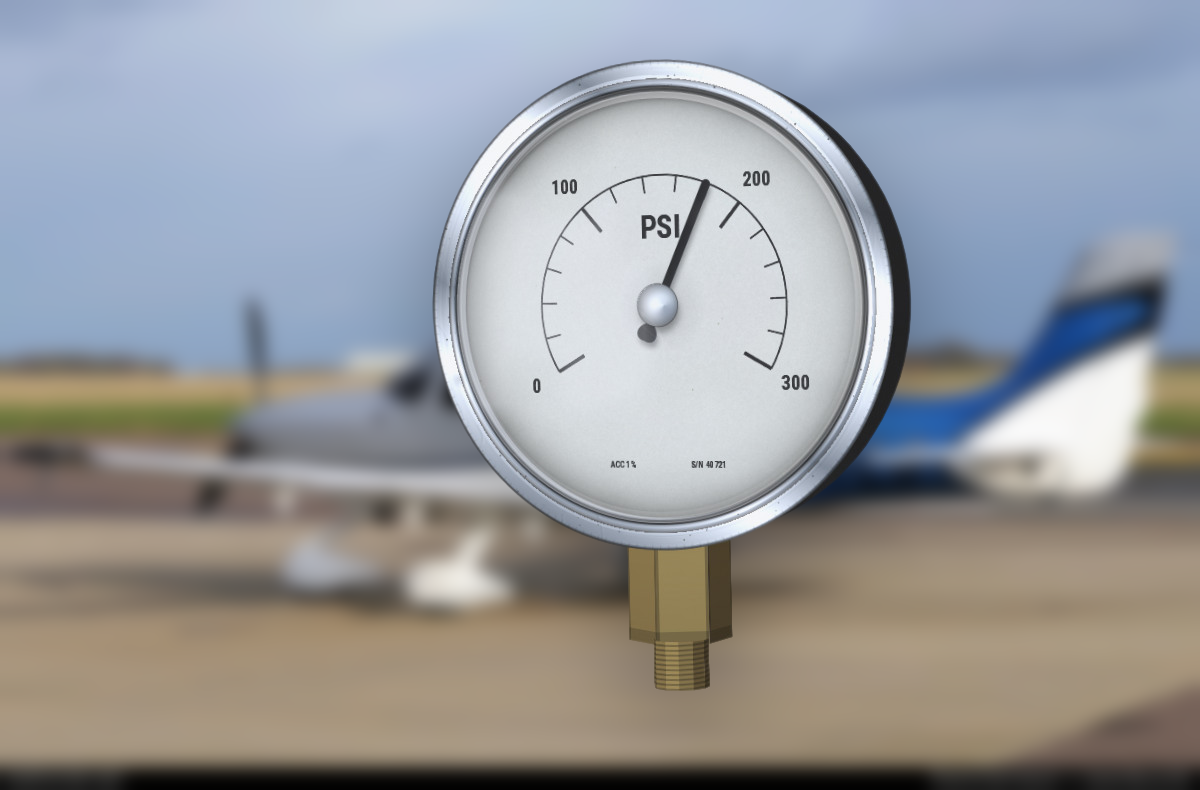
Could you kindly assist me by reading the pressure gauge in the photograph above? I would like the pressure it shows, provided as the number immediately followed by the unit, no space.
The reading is 180psi
